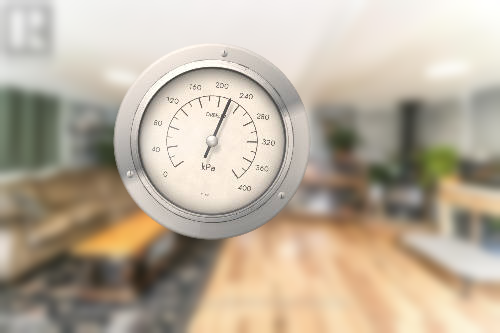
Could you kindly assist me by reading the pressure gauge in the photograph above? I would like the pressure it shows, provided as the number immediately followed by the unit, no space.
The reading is 220kPa
